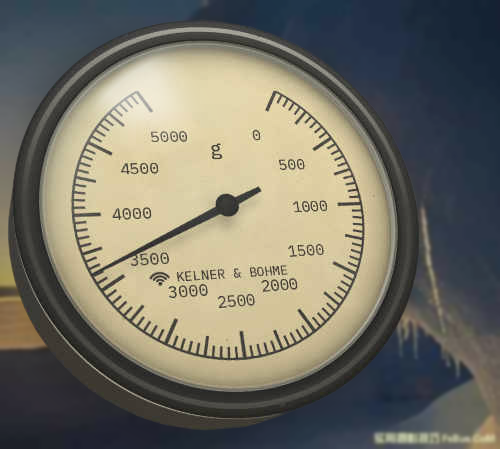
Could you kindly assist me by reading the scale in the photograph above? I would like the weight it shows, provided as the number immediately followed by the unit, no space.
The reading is 3600g
